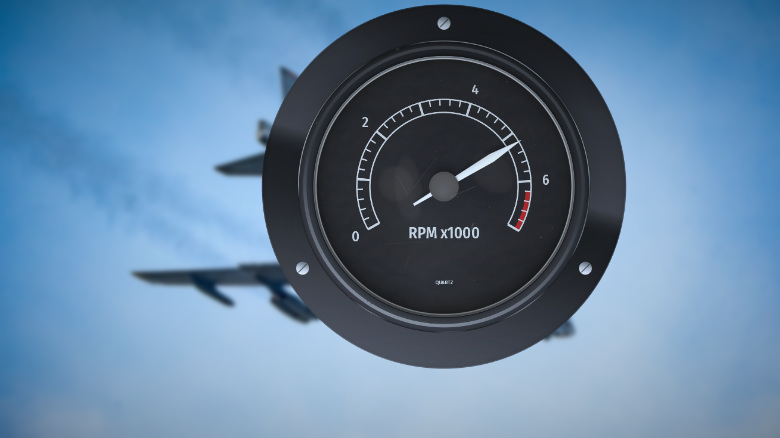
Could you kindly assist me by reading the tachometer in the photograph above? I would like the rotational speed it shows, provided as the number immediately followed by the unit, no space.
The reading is 5200rpm
